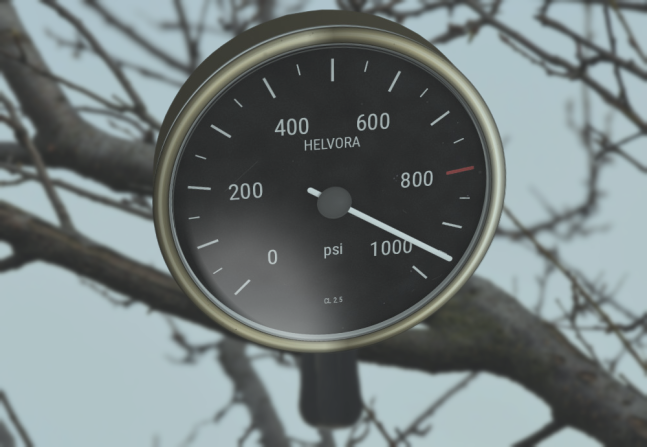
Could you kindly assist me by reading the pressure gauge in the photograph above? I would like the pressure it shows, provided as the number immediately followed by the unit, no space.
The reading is 950psi
